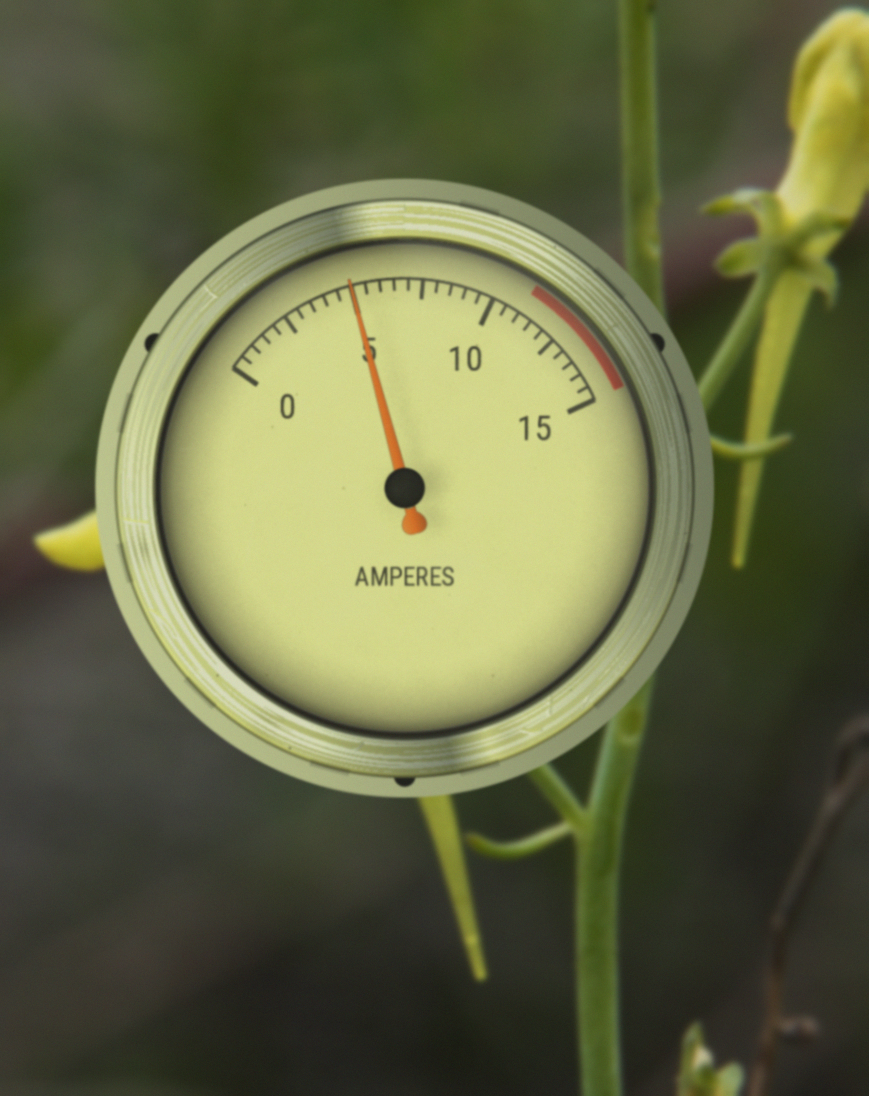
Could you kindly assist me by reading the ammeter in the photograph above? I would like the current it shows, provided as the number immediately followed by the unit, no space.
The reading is 5A
